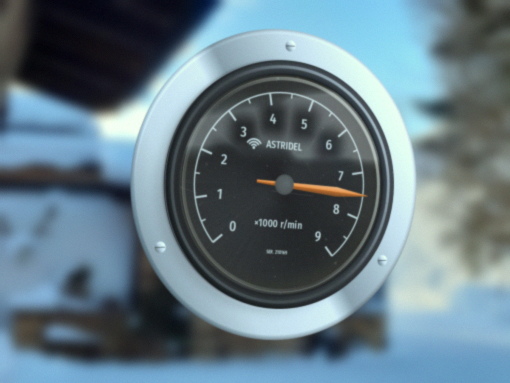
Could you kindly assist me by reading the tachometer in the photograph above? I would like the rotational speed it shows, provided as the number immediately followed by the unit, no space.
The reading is 7500rpm
